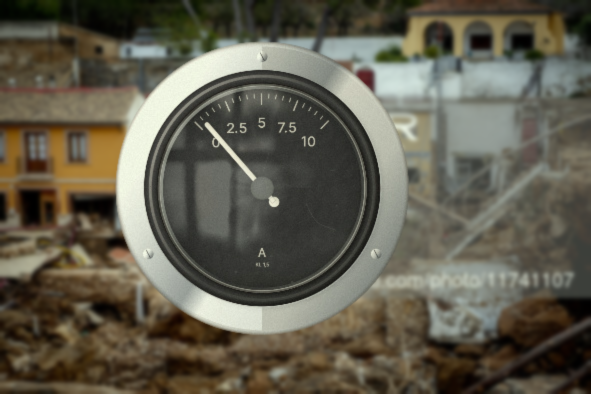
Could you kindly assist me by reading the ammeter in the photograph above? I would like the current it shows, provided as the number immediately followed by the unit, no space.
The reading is 0.5A
